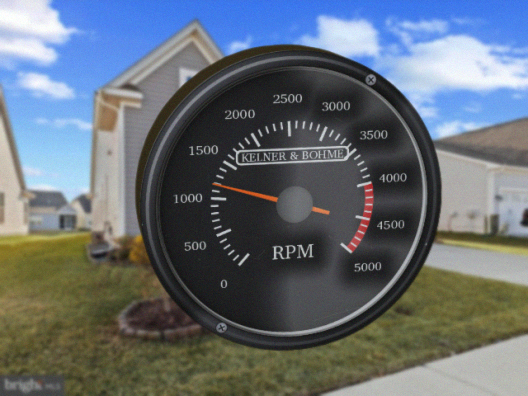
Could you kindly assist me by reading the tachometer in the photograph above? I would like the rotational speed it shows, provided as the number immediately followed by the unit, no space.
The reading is 1200rpm
